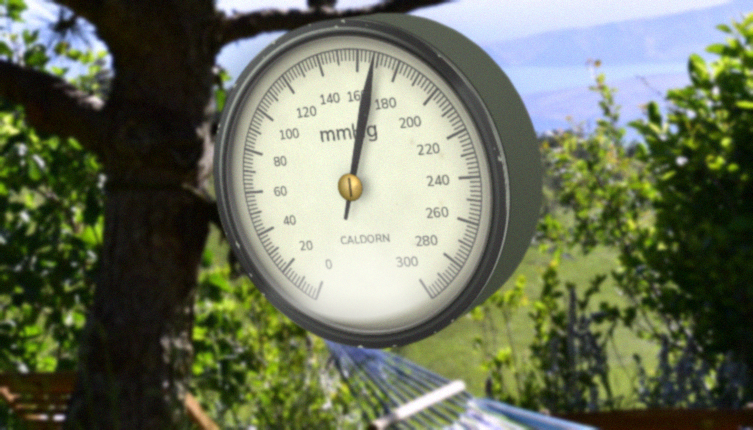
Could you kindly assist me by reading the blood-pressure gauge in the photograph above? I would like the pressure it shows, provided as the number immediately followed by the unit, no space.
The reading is 170mmHg
